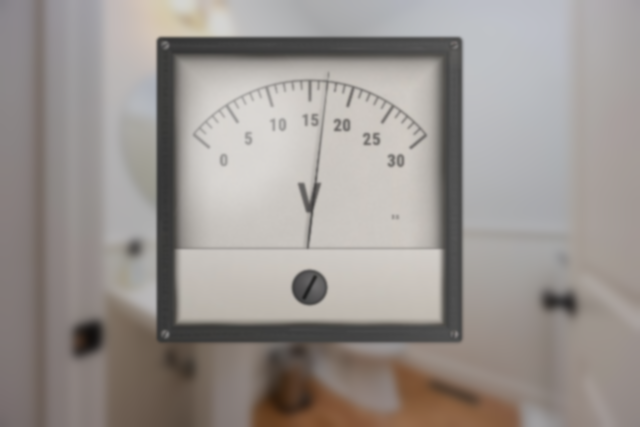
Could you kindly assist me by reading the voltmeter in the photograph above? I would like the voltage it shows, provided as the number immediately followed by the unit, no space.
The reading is 17V
